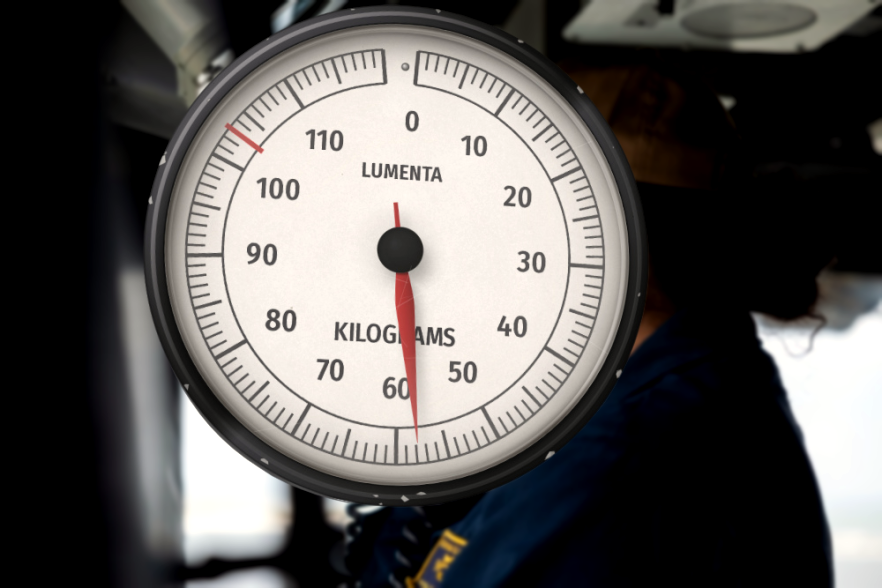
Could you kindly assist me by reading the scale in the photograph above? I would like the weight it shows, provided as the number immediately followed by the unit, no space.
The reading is 58kg
